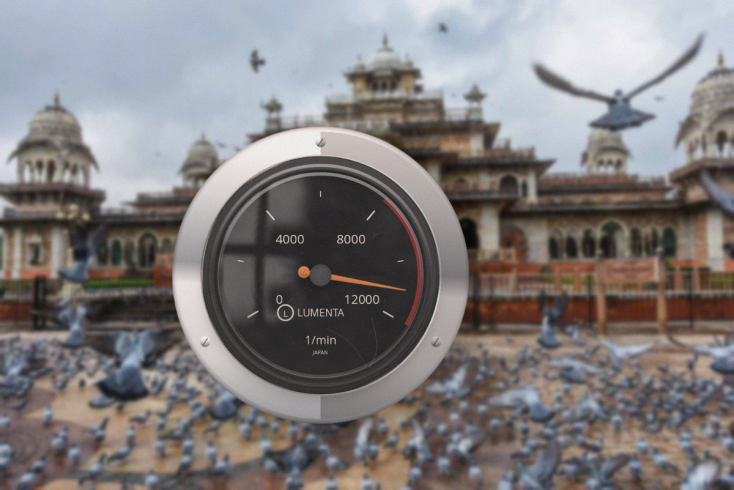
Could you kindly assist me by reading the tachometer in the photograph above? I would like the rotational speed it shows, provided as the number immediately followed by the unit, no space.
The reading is 11000rpm
